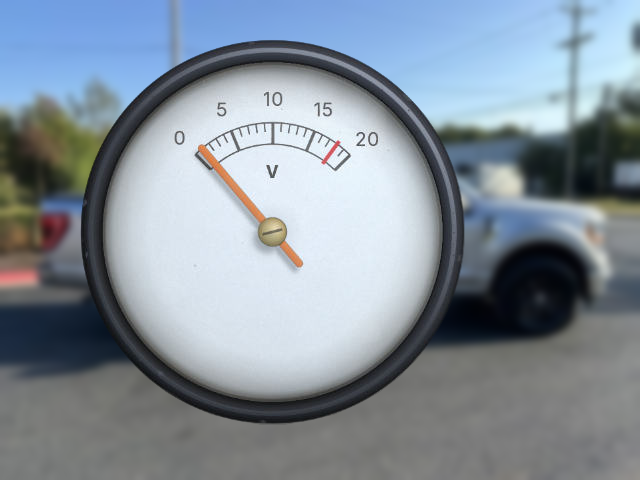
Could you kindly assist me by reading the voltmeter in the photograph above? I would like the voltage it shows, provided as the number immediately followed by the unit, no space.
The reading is 1V
